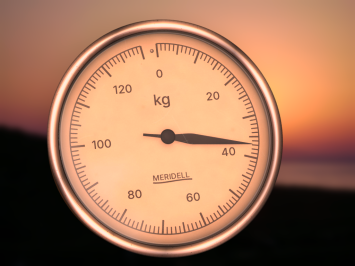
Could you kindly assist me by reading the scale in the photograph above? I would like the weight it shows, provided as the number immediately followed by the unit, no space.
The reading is 37kg
